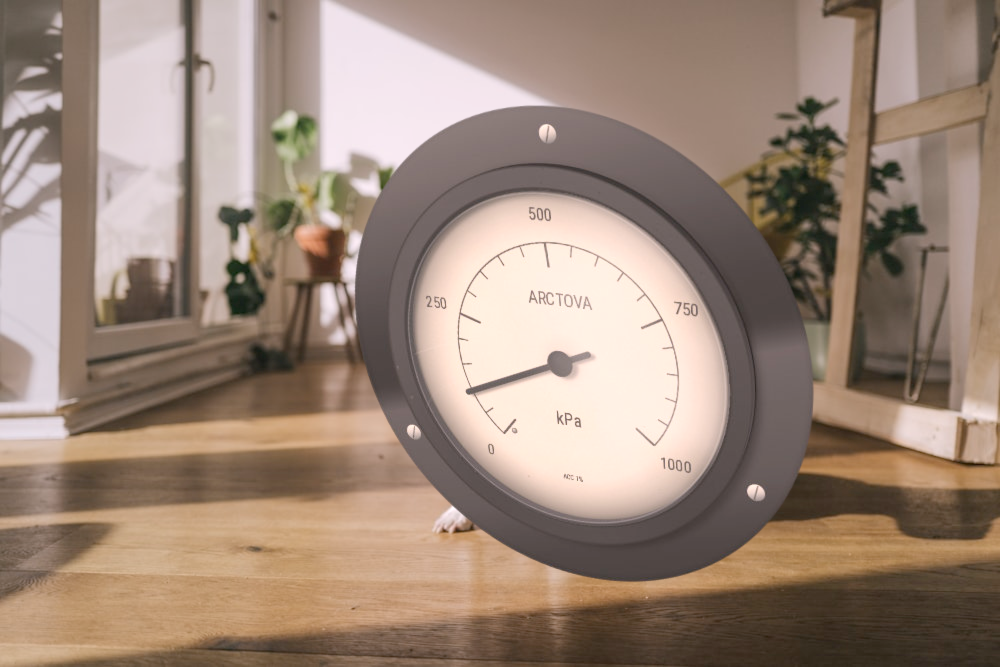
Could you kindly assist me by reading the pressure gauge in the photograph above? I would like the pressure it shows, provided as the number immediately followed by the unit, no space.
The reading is 100kPa
